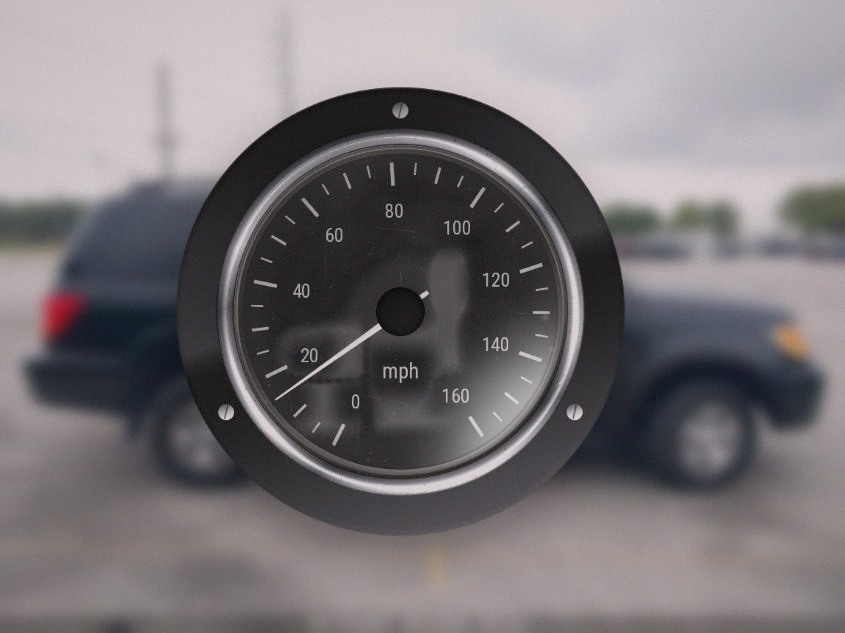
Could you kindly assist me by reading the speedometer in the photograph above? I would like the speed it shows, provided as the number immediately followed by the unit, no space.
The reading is 15mph
